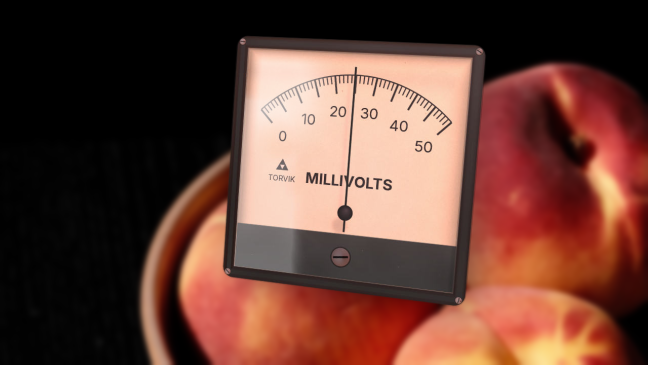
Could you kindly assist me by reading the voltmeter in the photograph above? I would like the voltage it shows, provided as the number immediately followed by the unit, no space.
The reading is 25mV
